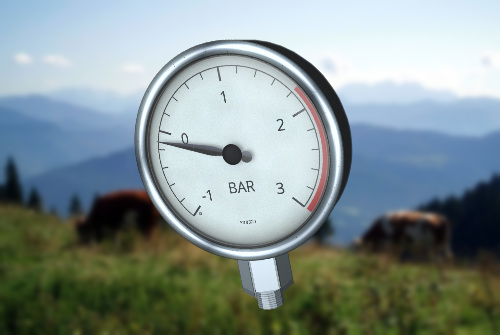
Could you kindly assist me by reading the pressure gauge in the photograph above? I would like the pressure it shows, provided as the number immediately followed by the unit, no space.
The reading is -0.1bar
